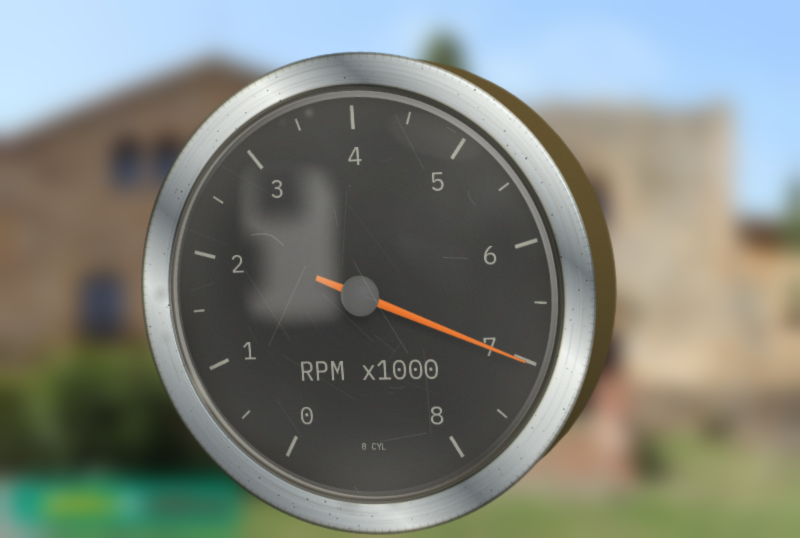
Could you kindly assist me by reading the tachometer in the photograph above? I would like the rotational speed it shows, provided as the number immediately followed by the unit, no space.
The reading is 7000rpm
